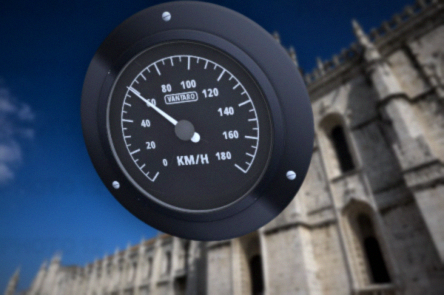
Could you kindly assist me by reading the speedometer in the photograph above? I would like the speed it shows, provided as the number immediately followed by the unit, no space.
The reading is 60km/h
